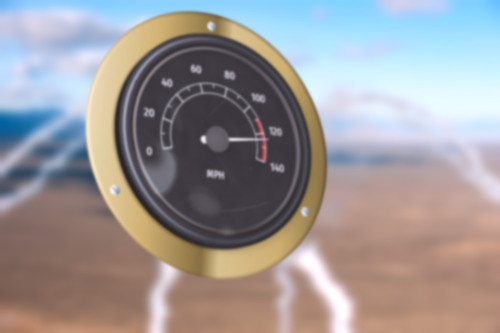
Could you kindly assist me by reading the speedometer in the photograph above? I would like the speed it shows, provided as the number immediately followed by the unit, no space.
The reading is 125mph
